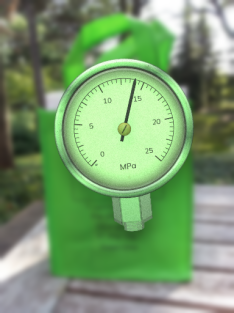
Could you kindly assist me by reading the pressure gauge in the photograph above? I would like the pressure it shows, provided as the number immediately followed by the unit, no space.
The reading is 14MPa
